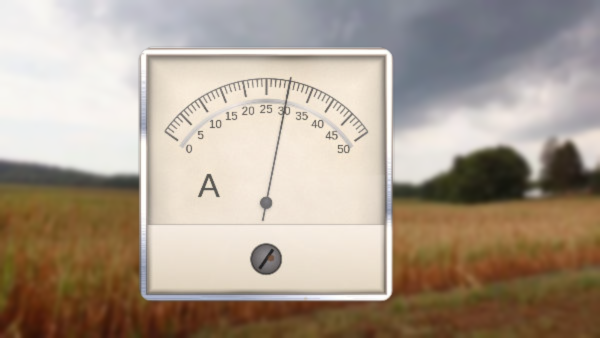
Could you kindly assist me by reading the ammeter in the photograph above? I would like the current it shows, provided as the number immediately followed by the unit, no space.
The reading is 30A
